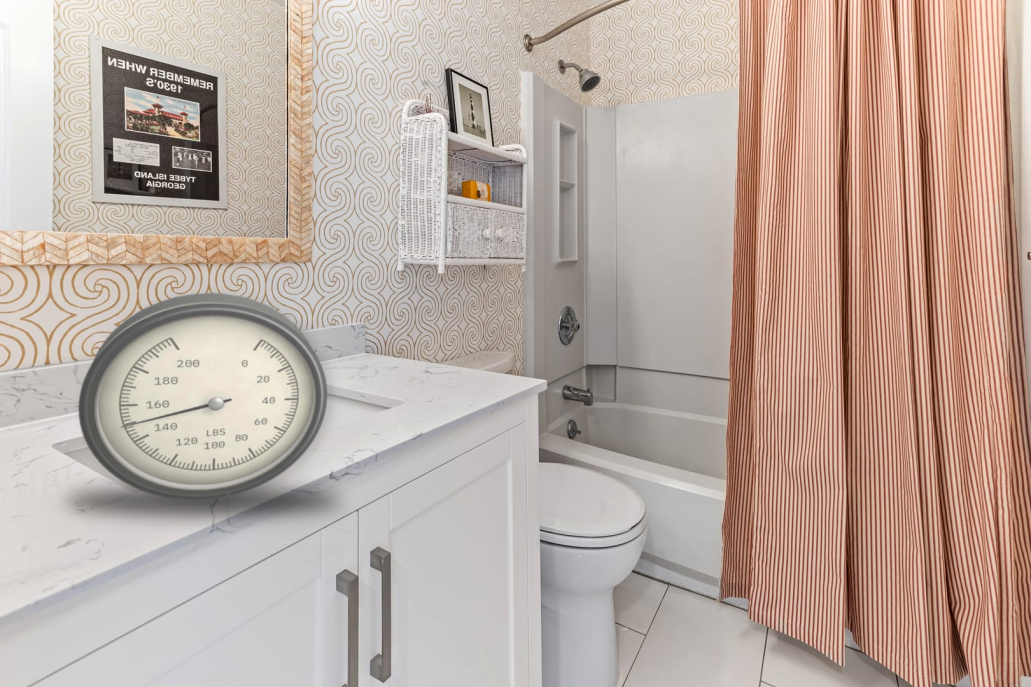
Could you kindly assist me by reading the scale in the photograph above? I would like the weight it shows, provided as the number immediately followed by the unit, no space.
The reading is 150lb
